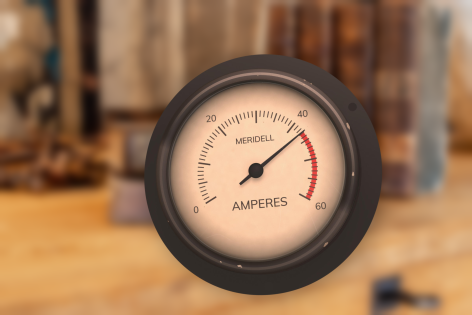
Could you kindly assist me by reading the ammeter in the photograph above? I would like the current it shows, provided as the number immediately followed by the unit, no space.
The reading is 43A
